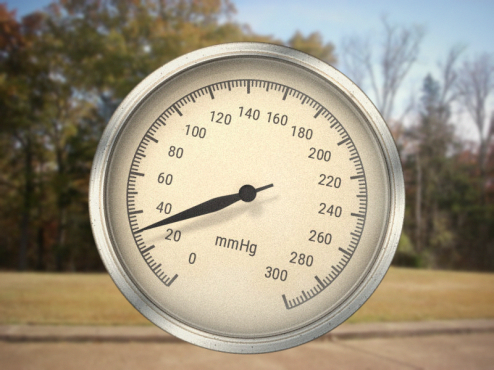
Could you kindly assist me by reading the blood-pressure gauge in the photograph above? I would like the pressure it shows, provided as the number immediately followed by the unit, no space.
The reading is 30mmHg
